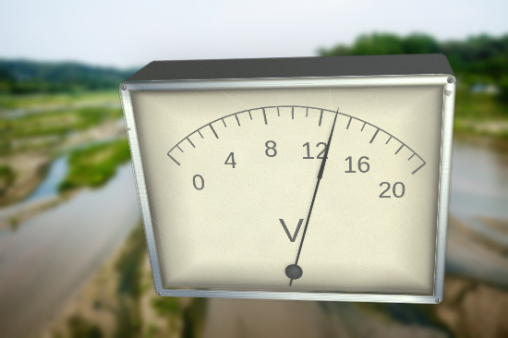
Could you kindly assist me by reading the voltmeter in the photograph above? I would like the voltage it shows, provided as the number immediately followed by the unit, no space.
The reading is 13V
